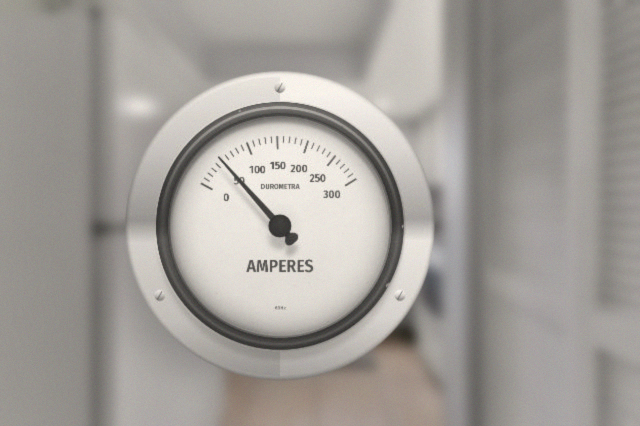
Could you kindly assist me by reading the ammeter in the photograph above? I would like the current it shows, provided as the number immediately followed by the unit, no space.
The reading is 50A
